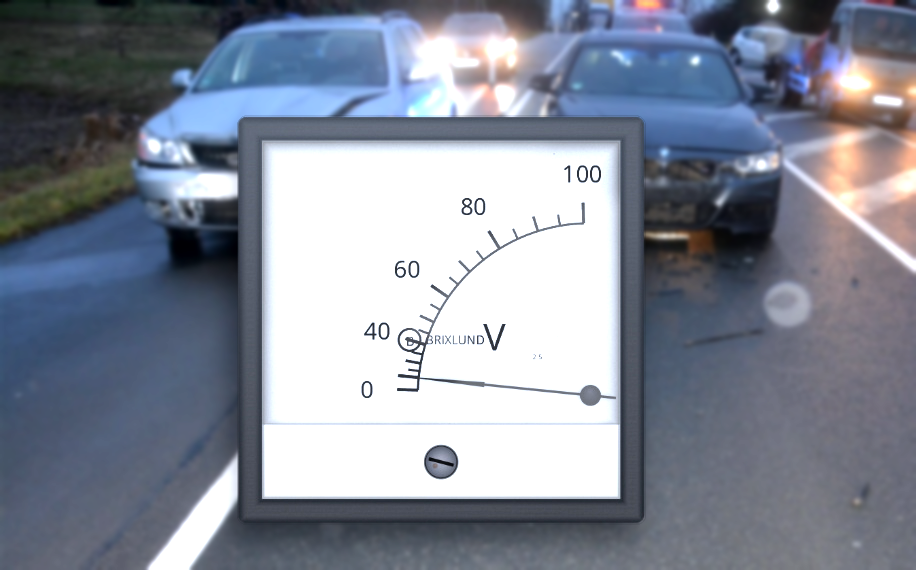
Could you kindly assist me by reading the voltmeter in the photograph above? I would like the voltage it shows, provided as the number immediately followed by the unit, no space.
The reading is 20V
